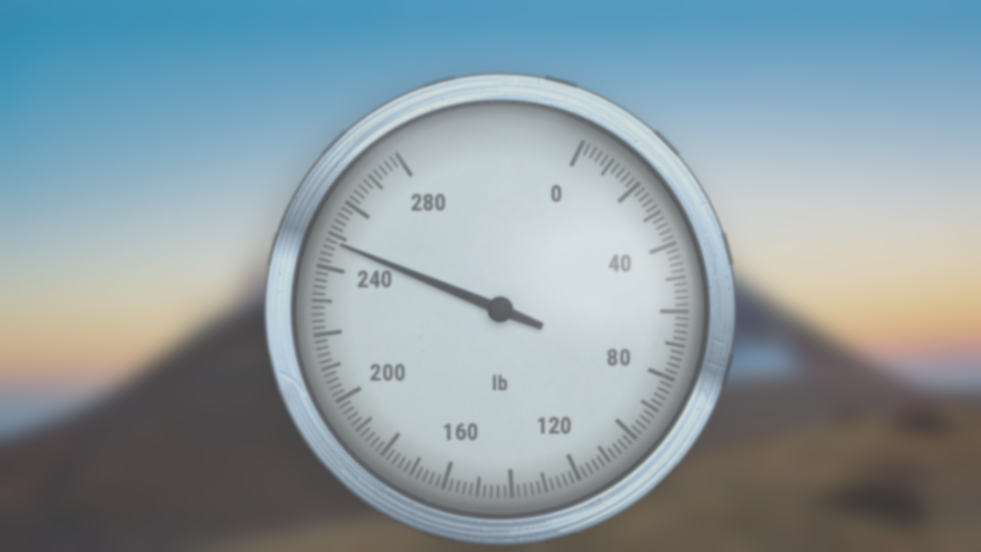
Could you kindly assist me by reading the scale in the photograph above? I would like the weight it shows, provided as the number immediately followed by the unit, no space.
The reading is 248lb
